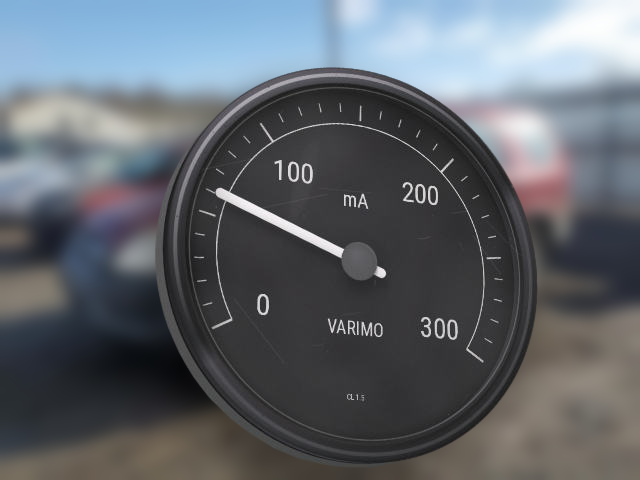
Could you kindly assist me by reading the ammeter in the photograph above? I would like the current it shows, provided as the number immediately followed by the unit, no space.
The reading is 60mA
